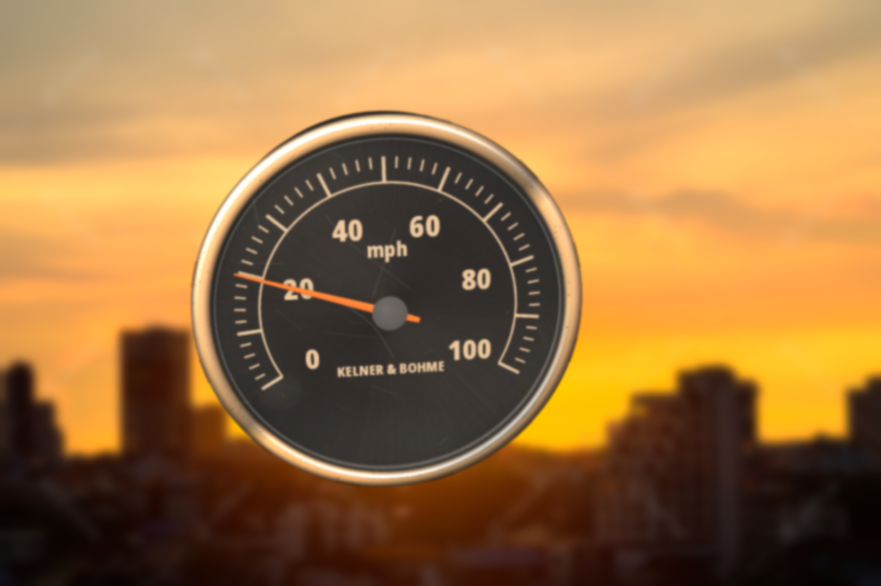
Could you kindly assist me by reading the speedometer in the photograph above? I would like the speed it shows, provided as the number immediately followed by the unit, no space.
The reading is 20mph
